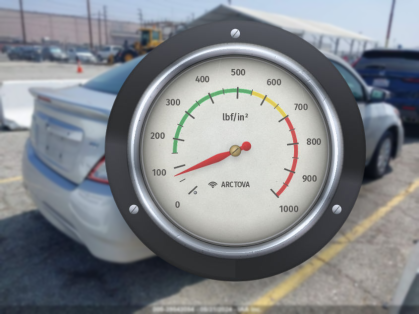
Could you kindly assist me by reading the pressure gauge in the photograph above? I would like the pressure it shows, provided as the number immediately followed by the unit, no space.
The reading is 75psi
